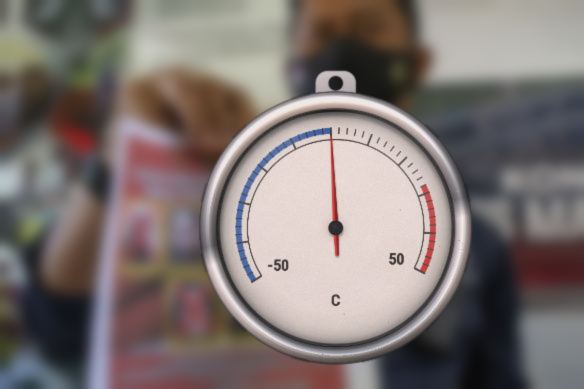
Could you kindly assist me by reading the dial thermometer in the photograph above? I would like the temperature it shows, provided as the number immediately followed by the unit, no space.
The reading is 0°C
